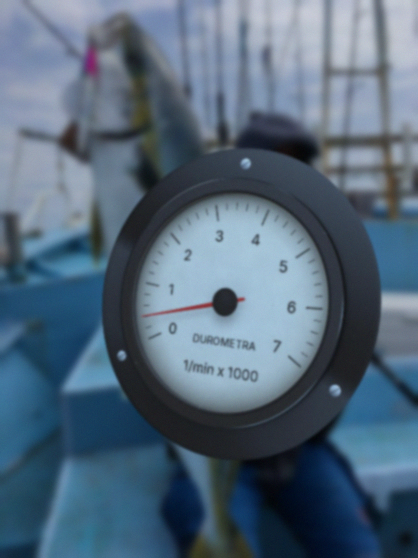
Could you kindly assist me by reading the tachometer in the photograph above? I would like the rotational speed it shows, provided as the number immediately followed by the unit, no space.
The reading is 400rpm
